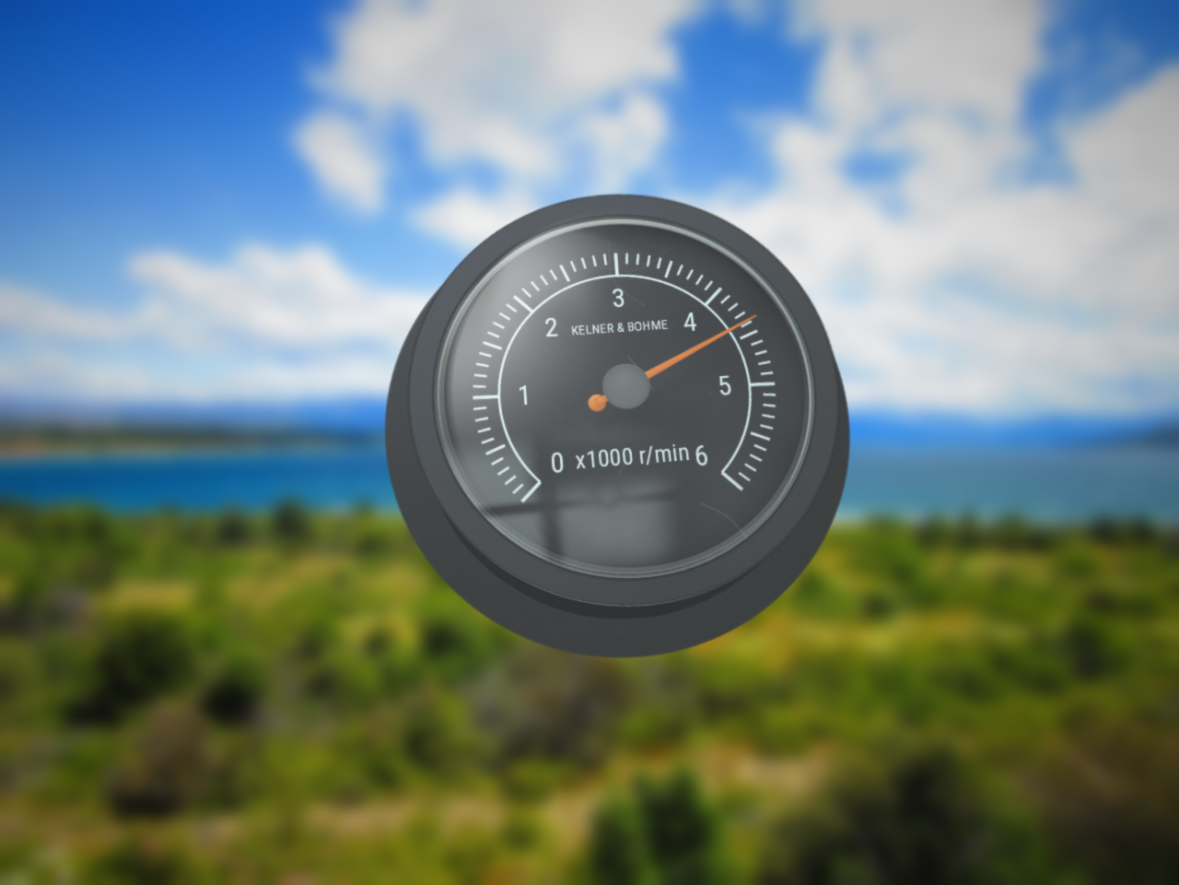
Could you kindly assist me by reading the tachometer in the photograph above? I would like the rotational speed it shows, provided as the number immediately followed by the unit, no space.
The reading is 4400rpm
